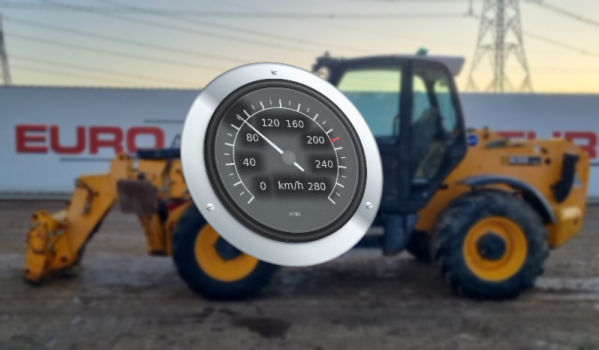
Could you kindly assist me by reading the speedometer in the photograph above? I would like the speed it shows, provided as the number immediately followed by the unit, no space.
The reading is 90km/h
